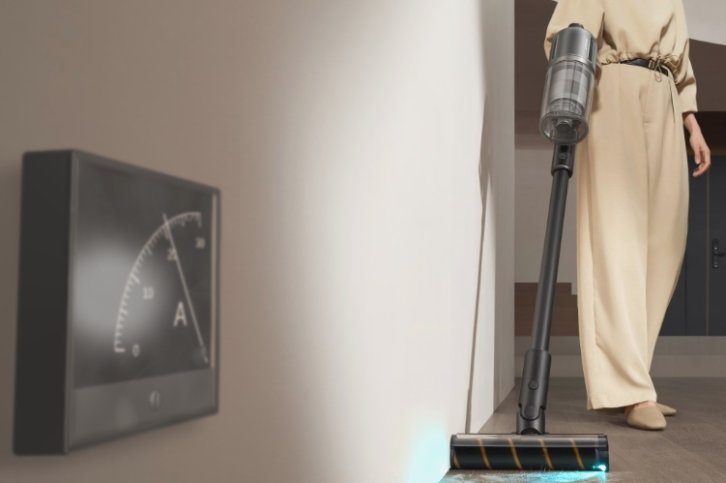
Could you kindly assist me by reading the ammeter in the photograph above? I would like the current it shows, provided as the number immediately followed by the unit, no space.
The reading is 20A
